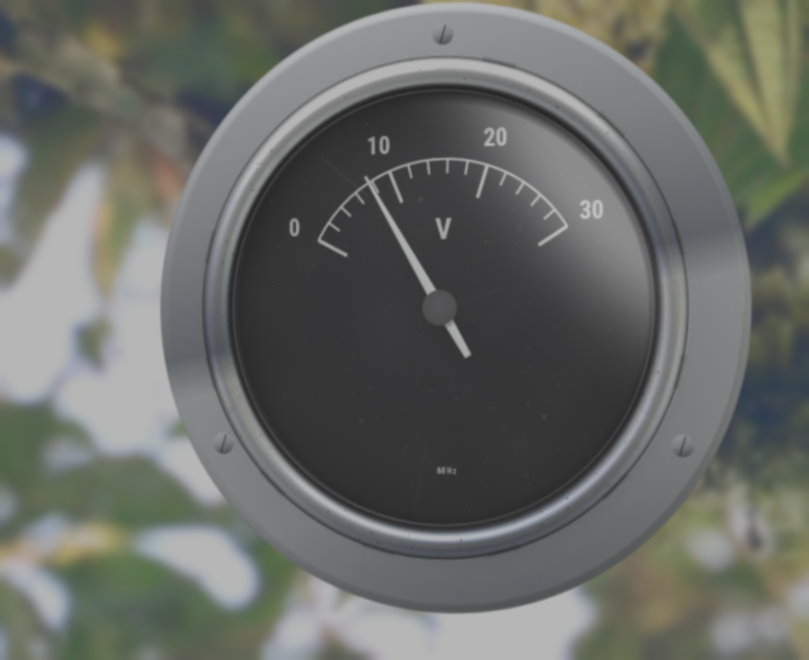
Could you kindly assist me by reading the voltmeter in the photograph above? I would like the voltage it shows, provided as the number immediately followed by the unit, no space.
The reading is 8V
